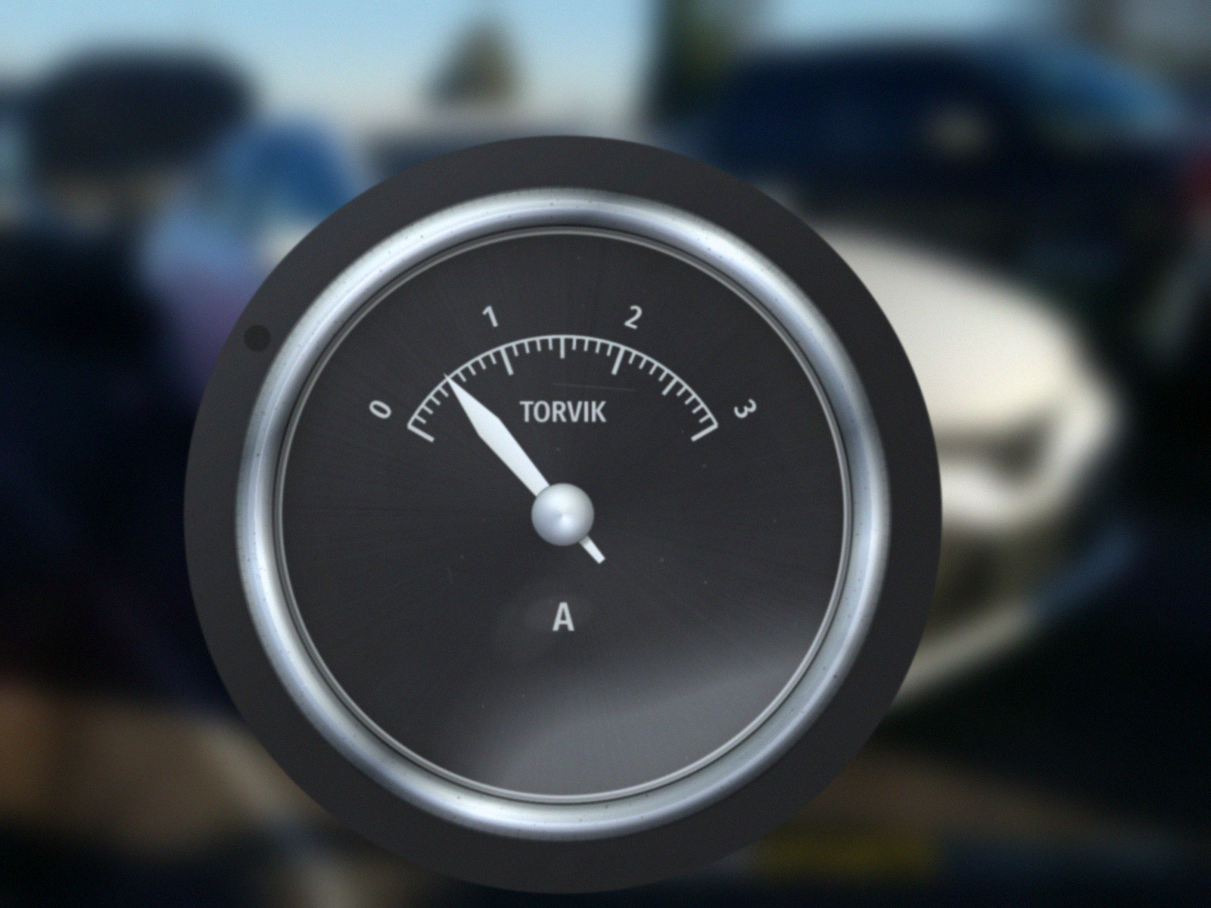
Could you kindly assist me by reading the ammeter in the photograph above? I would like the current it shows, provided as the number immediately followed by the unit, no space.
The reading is 0.5A
